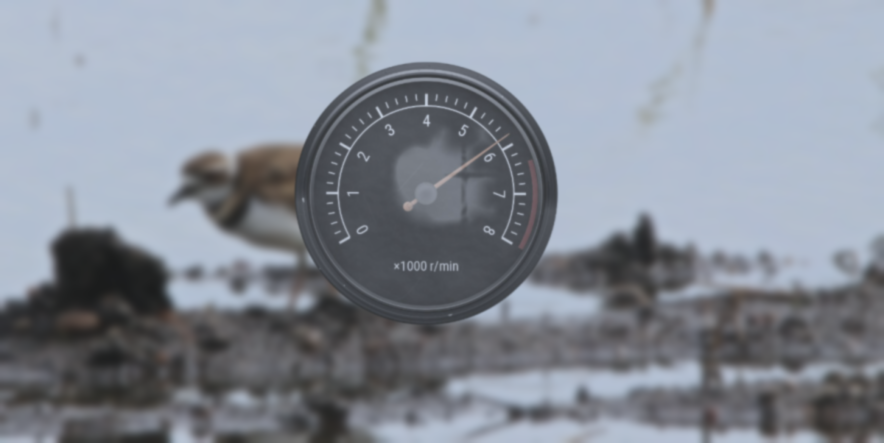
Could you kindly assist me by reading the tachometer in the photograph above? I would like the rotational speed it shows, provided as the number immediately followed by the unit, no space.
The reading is 5800rpm
